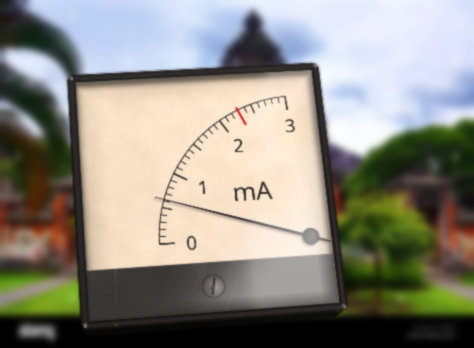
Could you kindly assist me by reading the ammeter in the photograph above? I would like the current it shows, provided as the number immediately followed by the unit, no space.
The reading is 0.6mA
